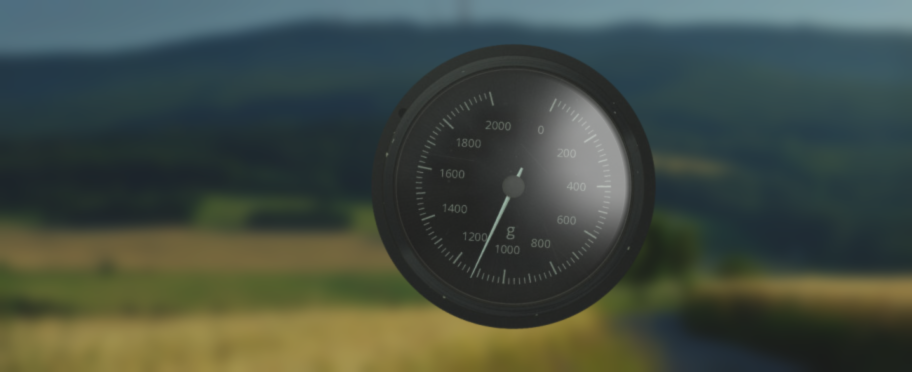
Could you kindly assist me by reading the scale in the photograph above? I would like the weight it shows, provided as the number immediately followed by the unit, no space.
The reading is 1120g
